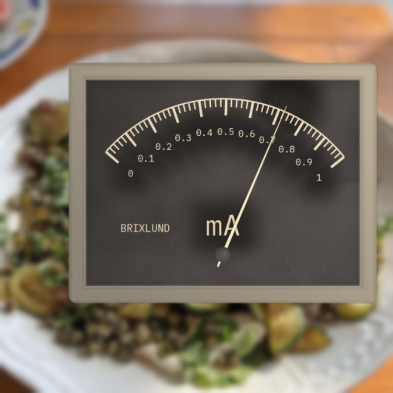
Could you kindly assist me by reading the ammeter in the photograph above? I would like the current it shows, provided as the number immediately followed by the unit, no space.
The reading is 0.72mA
